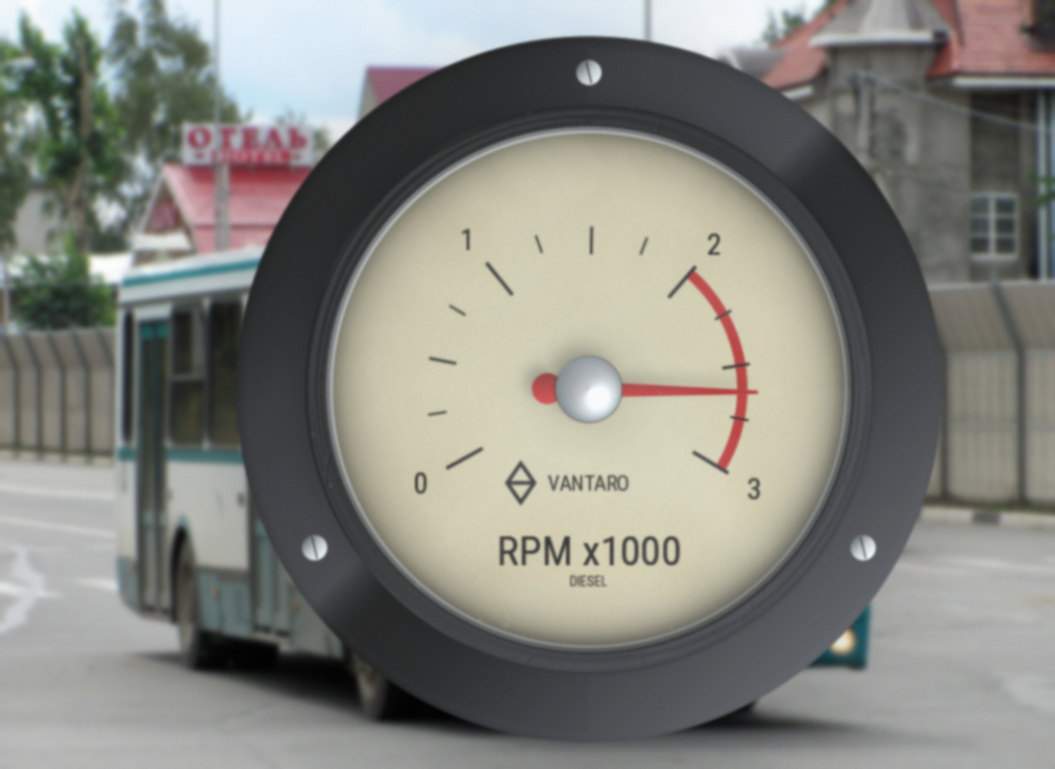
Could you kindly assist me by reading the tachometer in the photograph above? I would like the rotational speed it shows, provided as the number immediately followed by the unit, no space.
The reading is 2625rpm
